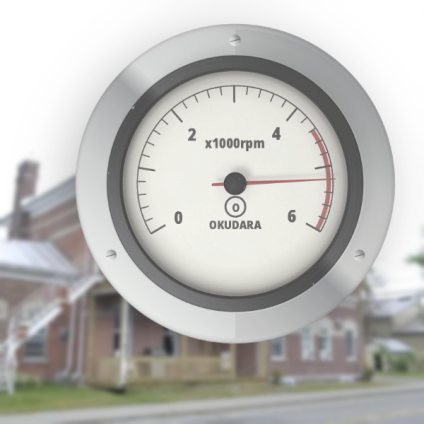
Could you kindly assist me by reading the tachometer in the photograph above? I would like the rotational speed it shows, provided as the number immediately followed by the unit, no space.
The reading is 5200rpm
